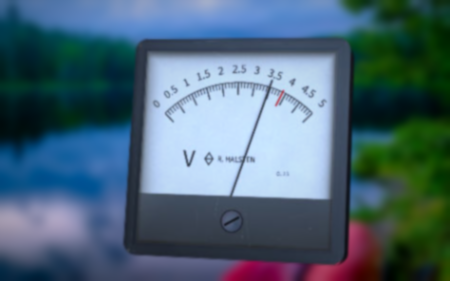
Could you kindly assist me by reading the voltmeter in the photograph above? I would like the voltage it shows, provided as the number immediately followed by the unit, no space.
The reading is 3.5V
